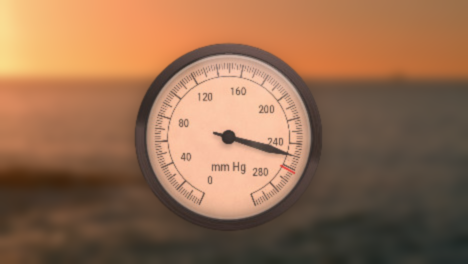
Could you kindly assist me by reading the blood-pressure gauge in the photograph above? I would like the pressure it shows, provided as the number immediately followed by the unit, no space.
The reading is 250mmHg
